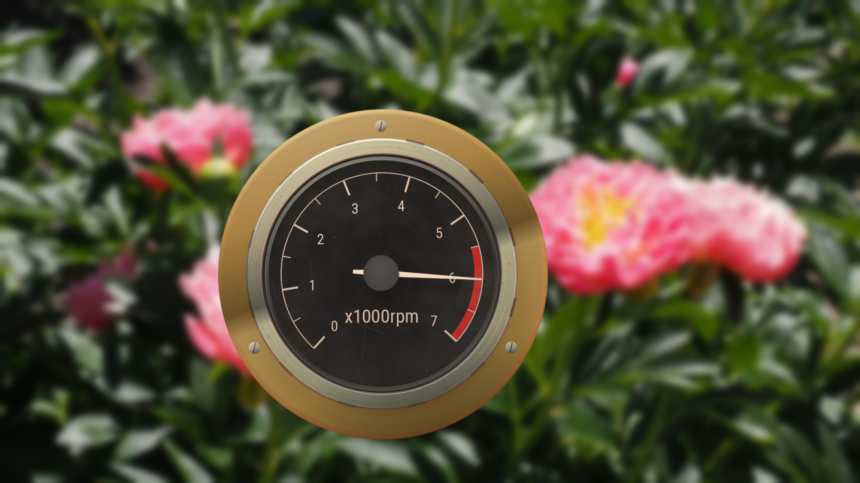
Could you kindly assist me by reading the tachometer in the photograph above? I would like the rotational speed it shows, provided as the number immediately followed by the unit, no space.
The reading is 6000rpm
